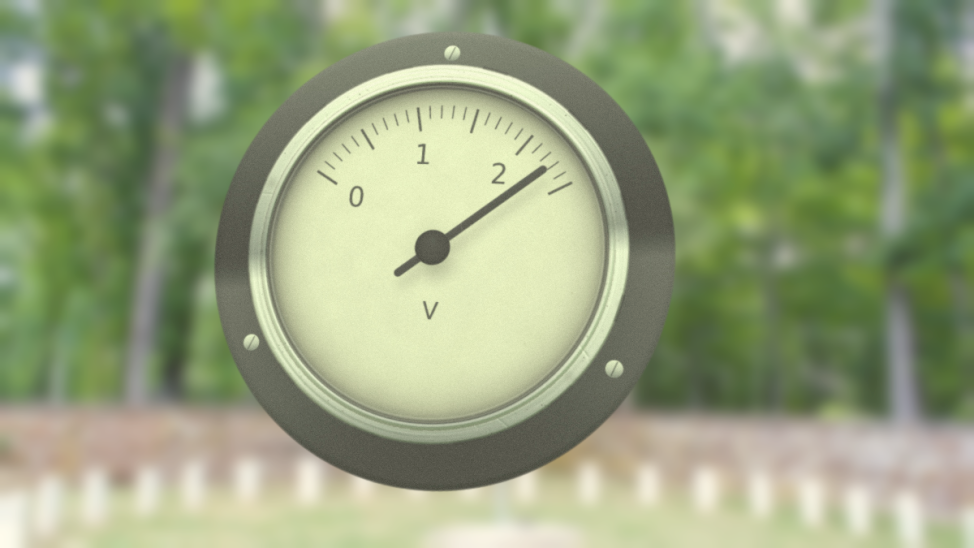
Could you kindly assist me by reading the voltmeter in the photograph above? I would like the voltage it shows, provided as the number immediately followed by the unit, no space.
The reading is 2.3V
